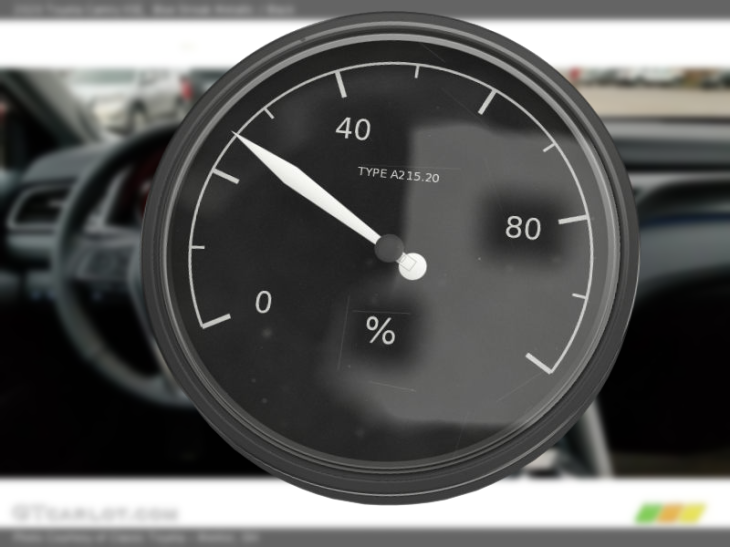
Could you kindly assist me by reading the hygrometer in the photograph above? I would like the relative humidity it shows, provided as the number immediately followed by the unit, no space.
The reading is 25%
